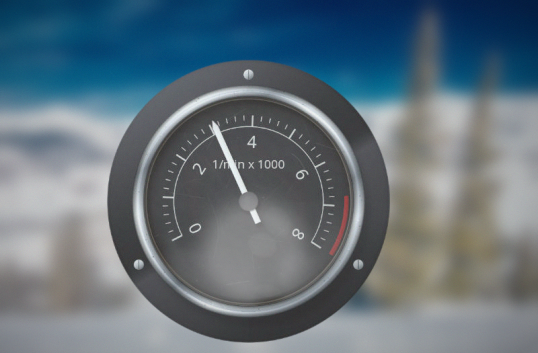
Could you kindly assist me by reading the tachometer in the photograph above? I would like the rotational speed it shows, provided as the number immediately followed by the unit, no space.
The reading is 3100rpm
